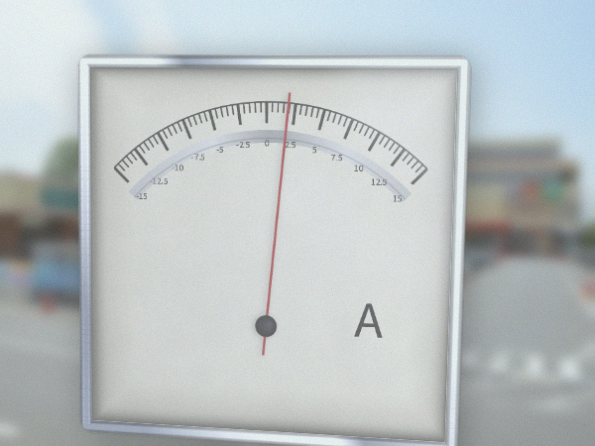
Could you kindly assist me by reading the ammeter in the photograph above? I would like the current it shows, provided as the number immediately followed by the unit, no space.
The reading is 2A
